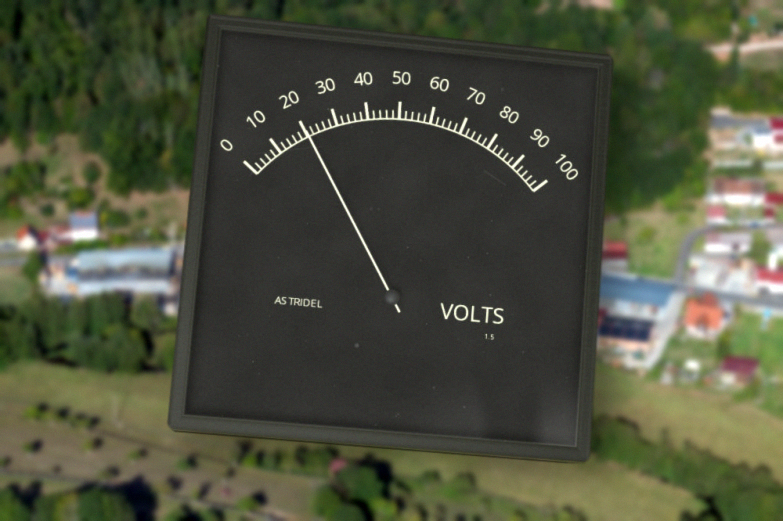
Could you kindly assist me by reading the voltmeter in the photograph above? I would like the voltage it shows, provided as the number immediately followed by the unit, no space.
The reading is 20V
